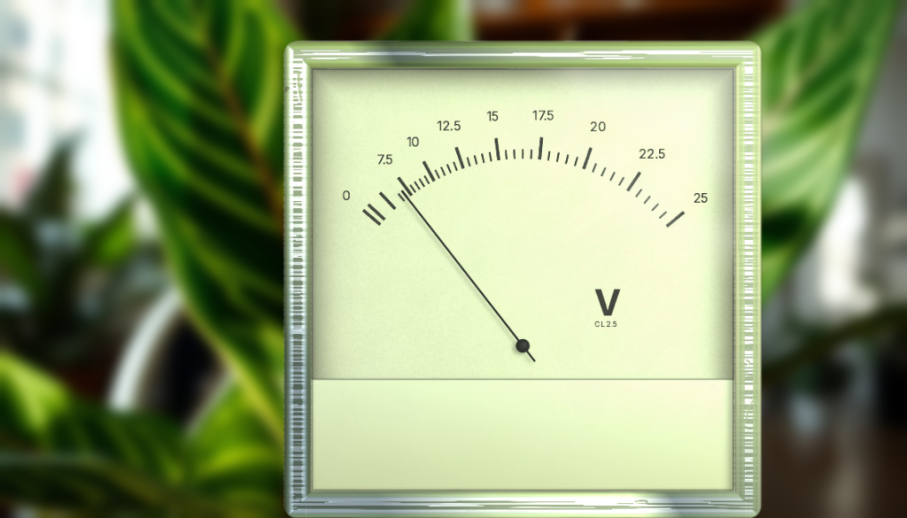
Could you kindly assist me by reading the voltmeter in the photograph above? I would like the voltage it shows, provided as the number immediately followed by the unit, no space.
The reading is 7V
